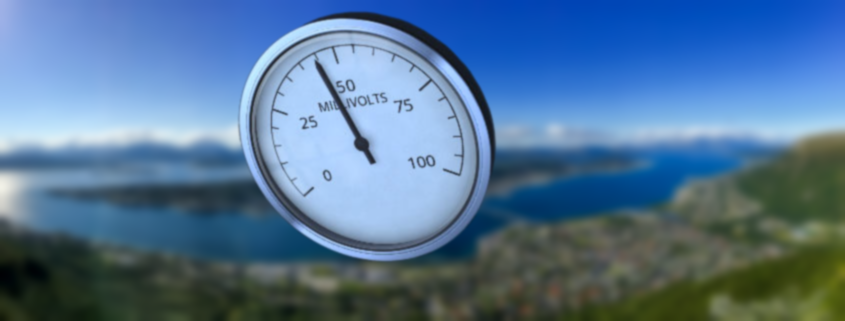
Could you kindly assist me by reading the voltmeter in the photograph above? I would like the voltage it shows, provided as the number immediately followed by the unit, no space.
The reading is 45mV
